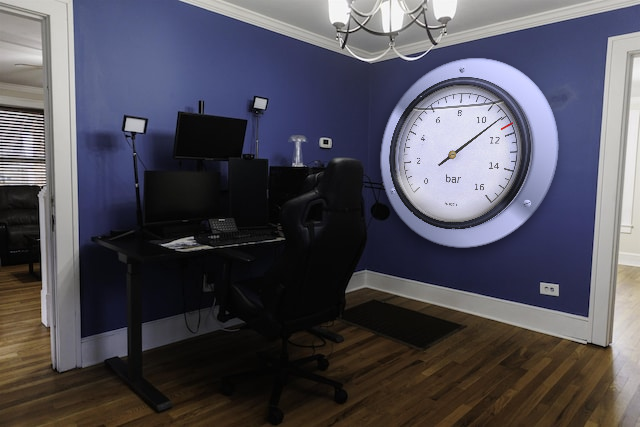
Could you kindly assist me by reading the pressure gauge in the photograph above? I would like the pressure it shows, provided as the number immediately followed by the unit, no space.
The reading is 11bar
